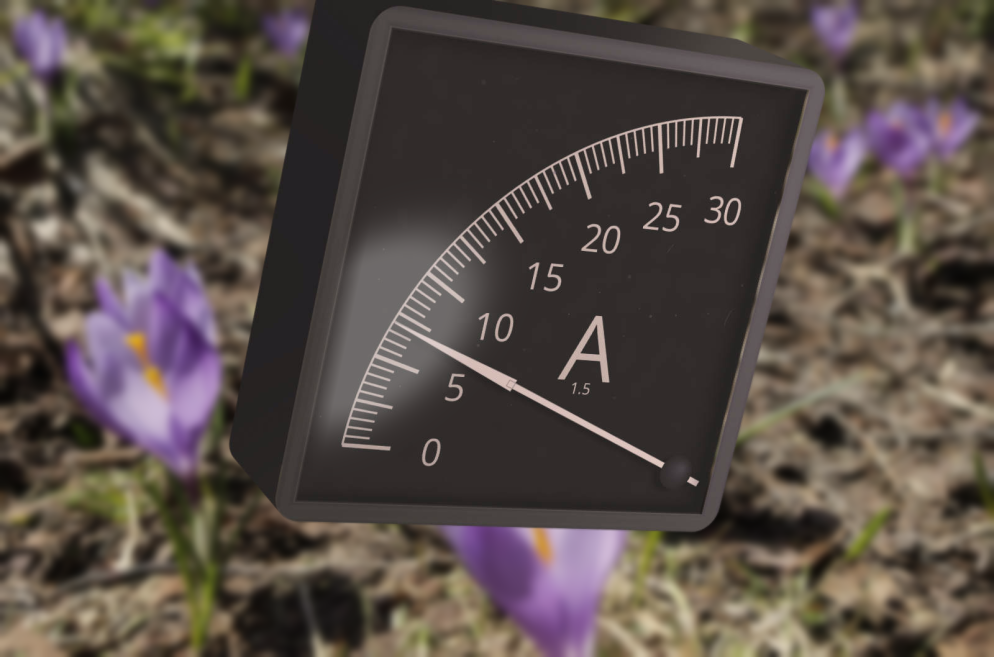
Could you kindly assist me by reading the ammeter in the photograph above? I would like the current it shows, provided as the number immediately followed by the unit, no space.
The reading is 7A
